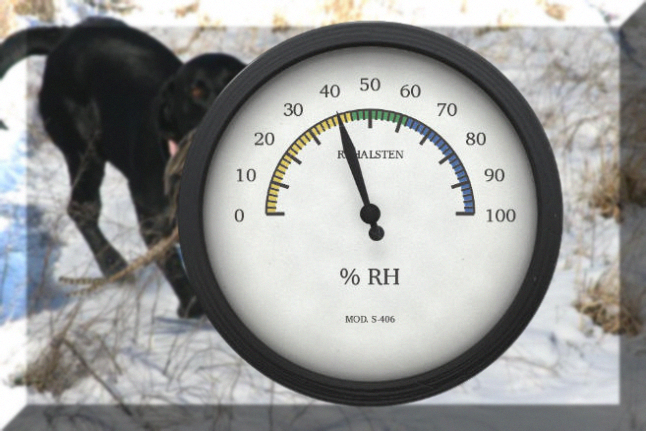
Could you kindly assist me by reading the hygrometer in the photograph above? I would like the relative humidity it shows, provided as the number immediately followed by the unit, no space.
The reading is 40%
